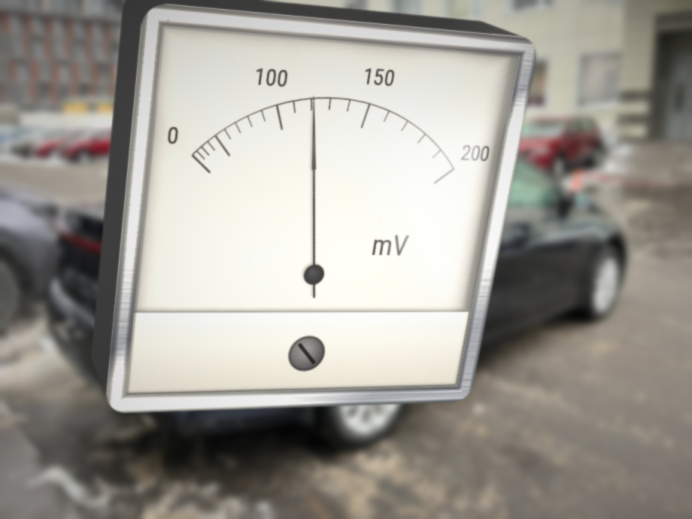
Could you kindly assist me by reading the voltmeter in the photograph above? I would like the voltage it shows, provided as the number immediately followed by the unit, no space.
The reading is 120mV
